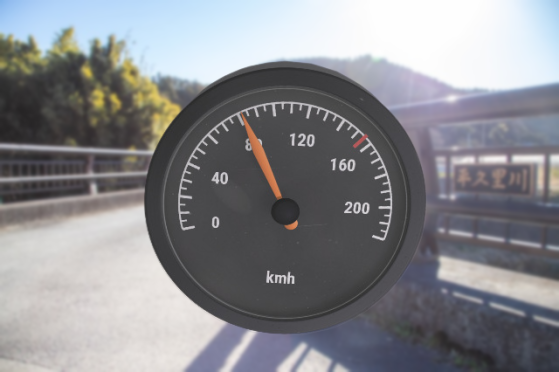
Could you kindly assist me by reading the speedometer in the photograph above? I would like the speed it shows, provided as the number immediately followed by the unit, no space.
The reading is 82.5km/h
